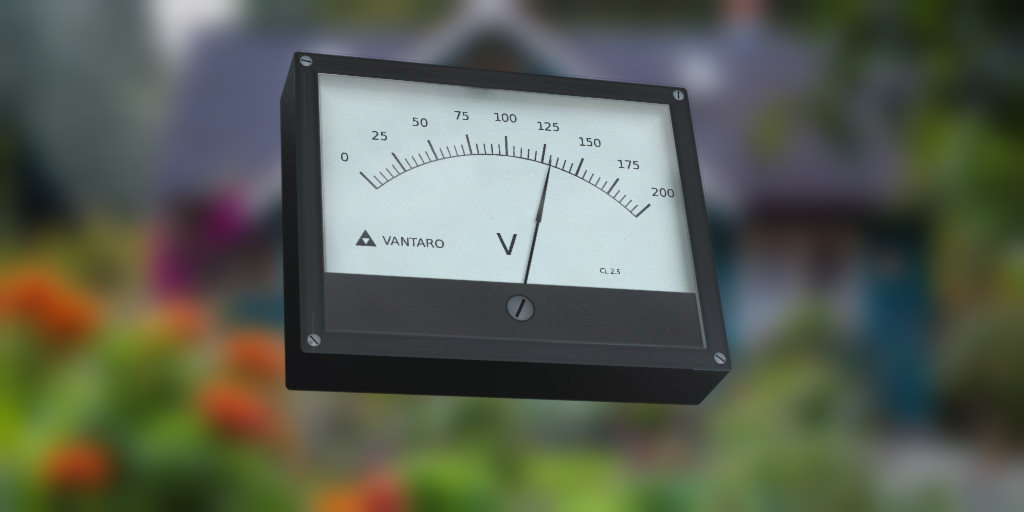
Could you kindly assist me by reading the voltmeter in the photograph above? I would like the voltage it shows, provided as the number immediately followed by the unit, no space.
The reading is 130V
